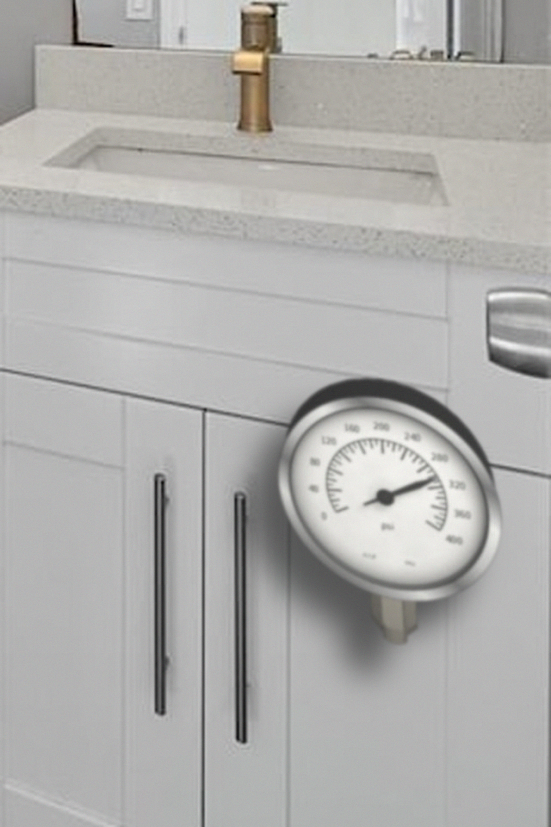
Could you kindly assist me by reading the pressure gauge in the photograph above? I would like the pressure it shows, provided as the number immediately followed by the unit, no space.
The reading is 300psi
